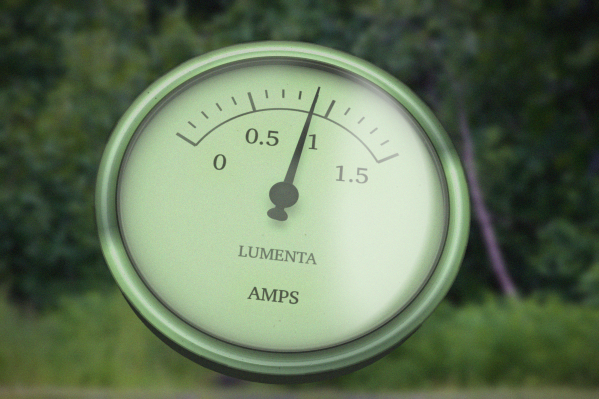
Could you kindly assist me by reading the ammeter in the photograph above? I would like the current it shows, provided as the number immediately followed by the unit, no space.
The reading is 0.9A
